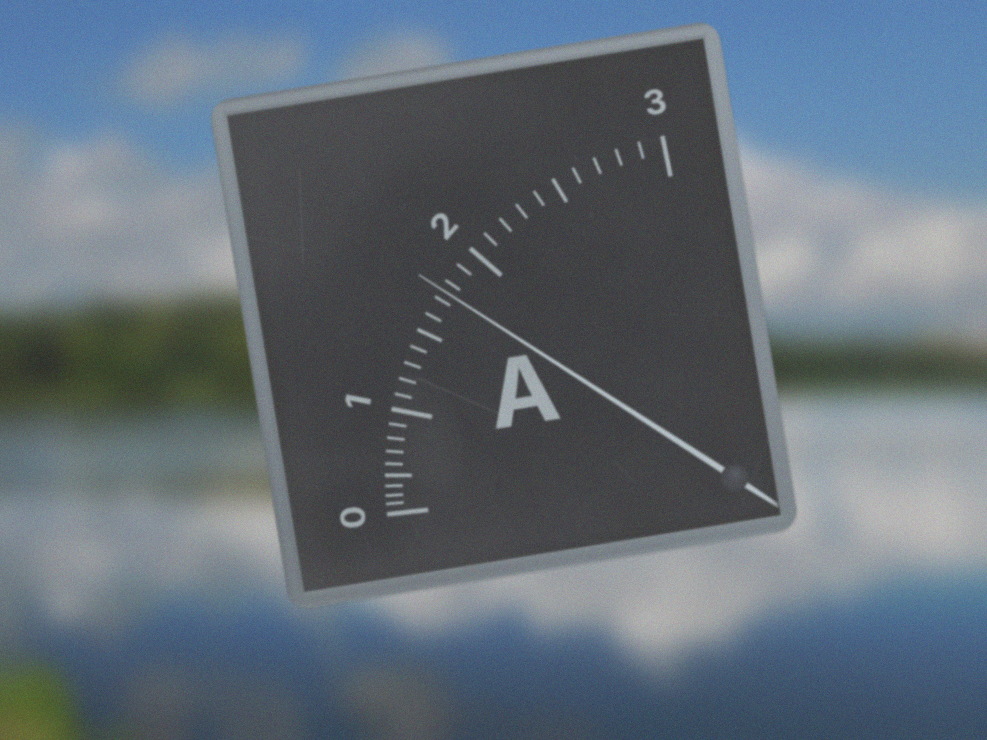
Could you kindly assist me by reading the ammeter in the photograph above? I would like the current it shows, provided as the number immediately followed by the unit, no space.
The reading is 1.75A
